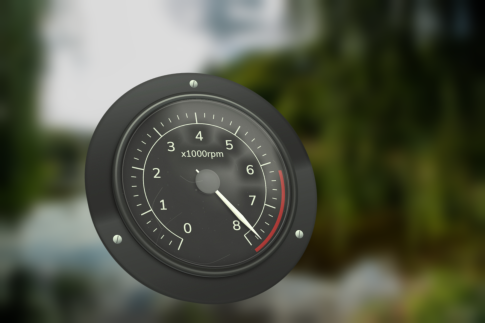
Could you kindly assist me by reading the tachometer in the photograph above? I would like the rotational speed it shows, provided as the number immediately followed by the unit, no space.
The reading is 7800rpm
